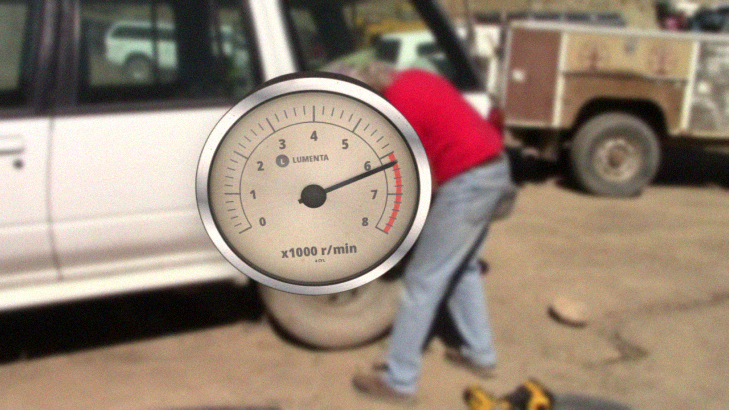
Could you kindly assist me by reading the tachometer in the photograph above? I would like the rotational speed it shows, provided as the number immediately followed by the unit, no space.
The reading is 6200rpm
